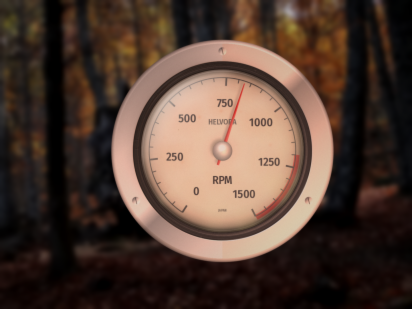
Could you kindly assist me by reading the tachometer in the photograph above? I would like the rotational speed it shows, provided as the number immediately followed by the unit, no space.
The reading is 825rpm
